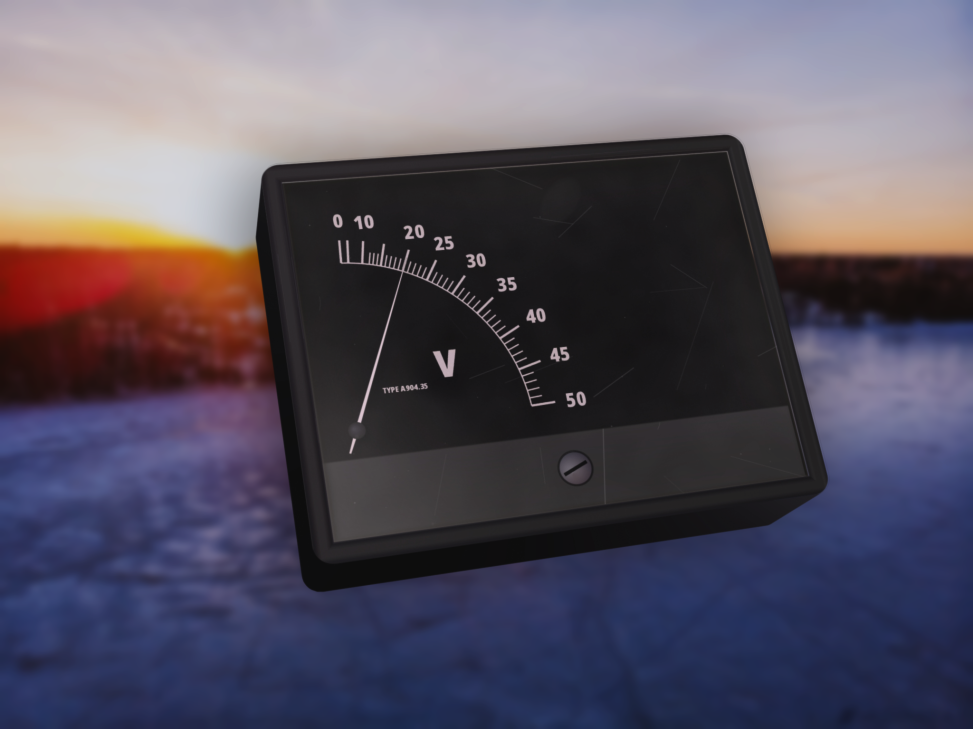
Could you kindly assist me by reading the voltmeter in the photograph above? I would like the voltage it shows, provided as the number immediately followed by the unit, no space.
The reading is 20V
